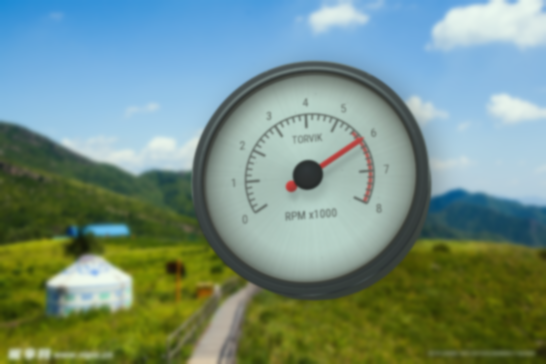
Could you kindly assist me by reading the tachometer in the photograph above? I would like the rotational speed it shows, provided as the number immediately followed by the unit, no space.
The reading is 6000rpm
